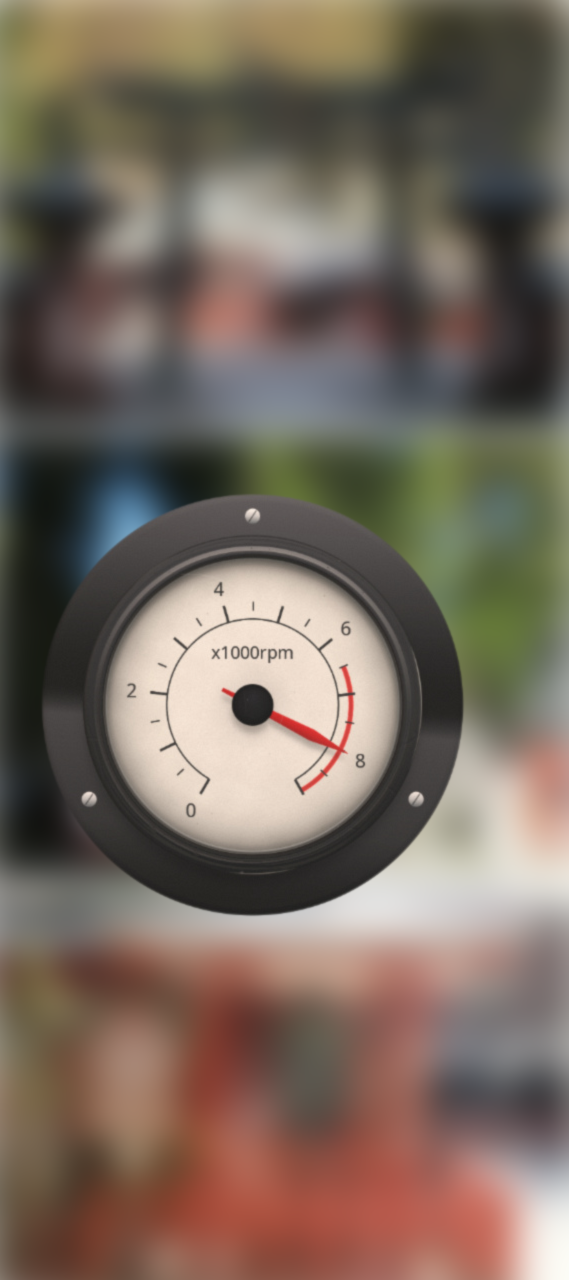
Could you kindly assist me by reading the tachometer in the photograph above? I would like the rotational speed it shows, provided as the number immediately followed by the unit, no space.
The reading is 8000rpm
